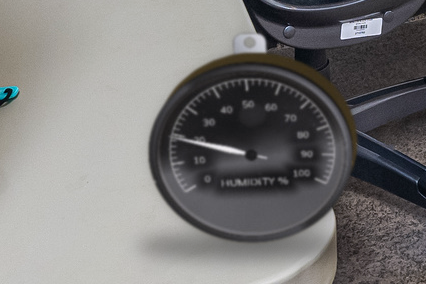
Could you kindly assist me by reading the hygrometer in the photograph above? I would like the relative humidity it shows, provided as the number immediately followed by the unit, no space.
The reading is 20%
